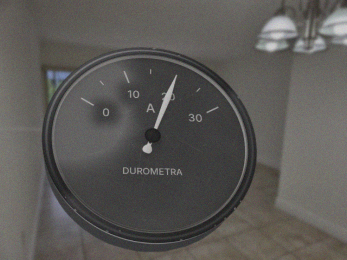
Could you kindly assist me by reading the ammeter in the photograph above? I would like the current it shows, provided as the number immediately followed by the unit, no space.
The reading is 20A
